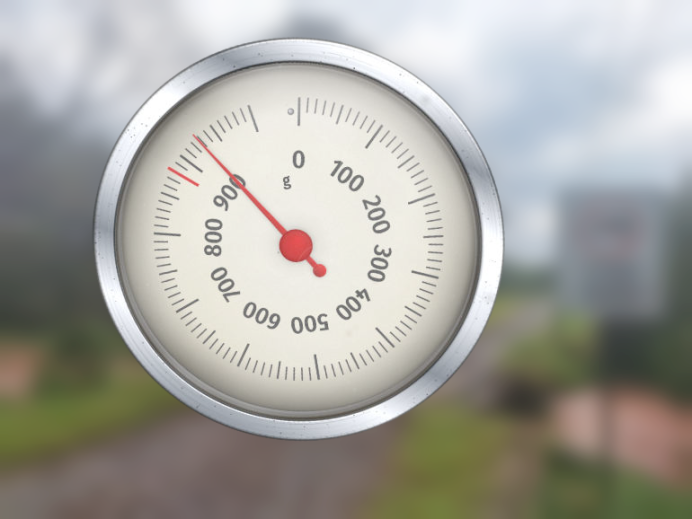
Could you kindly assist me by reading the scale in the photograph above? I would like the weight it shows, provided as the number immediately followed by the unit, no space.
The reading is 930g
